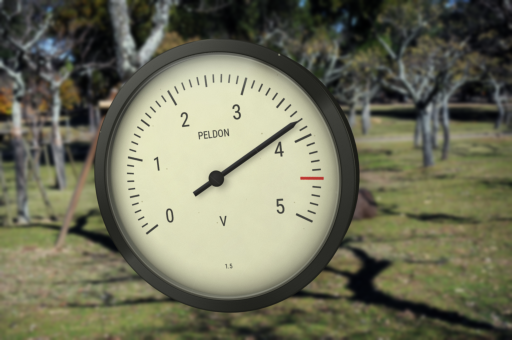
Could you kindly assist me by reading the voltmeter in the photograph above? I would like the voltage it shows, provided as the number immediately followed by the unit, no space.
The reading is 3.8V
